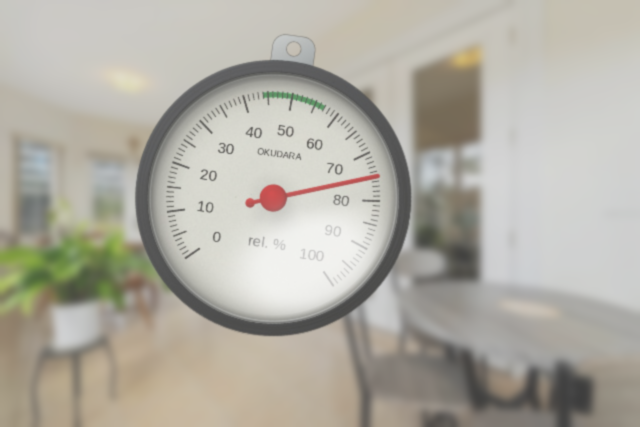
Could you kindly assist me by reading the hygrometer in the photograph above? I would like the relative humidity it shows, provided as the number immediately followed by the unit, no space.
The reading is 75%
